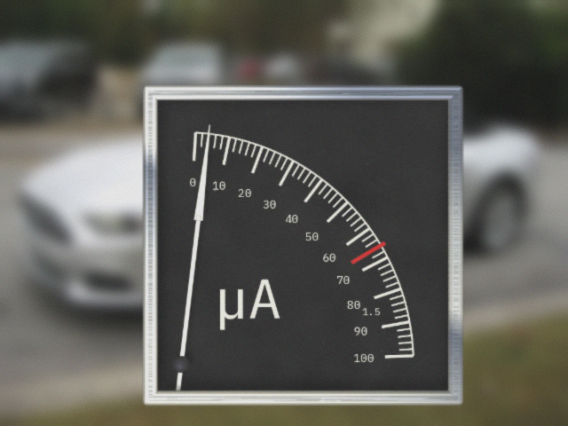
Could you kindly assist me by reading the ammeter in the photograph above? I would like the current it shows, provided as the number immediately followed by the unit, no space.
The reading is 4µA
